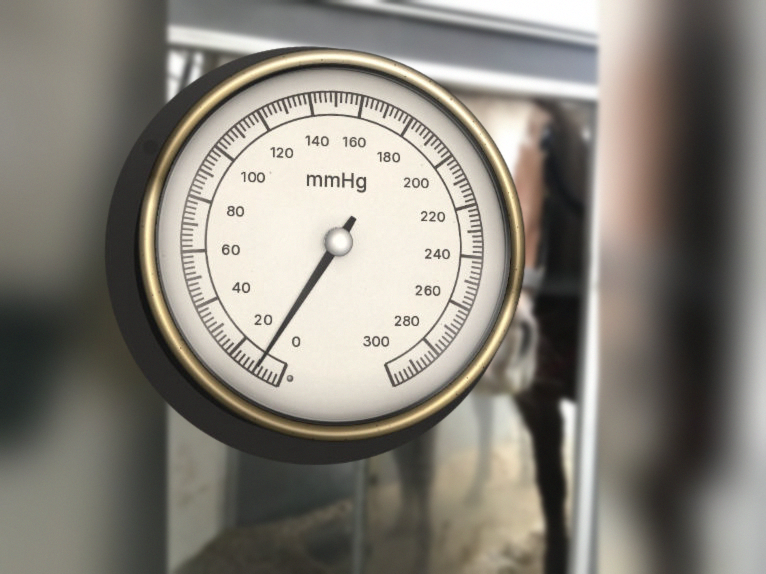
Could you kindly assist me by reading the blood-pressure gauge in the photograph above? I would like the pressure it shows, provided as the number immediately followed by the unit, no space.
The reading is 10mmHg
